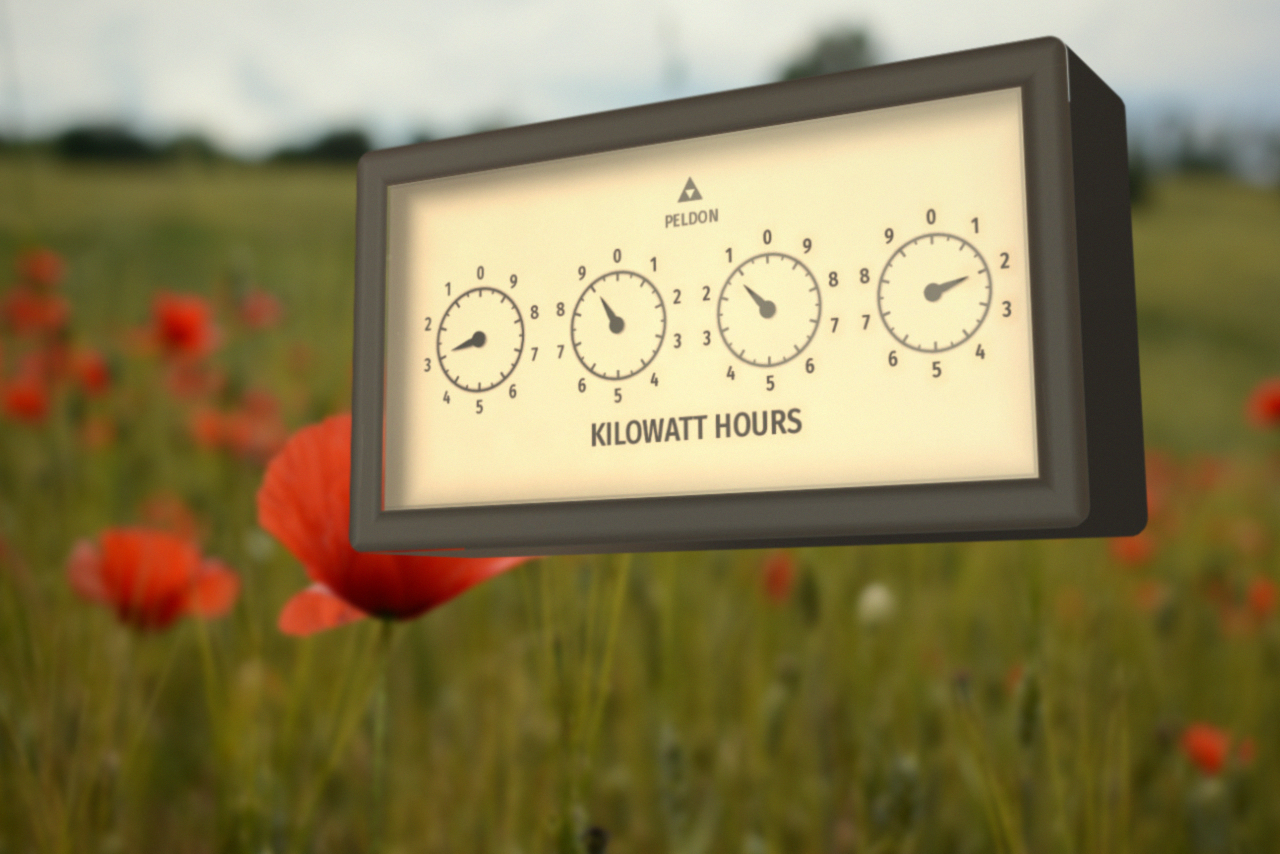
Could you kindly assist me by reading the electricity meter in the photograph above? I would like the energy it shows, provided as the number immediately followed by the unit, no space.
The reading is 2912kWh
